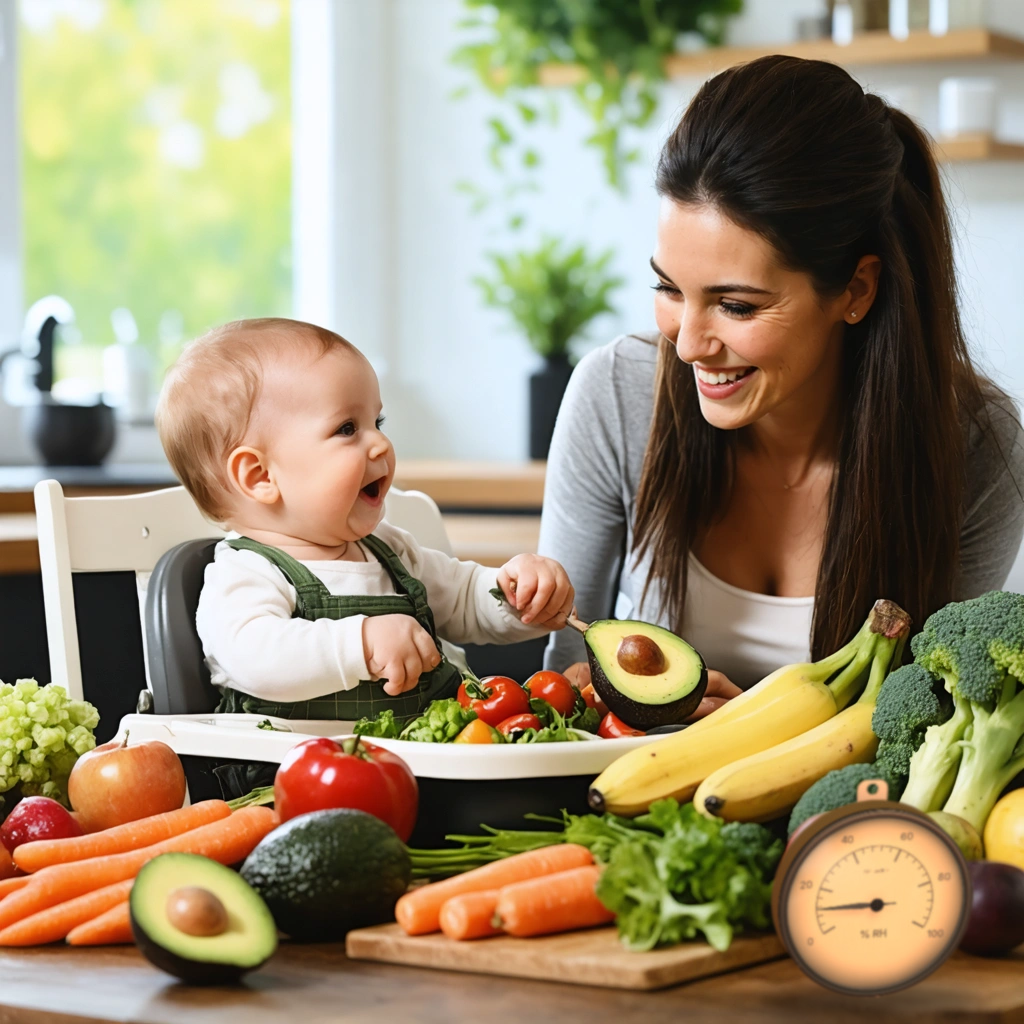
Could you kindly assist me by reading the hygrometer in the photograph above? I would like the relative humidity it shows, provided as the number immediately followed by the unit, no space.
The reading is 12%
